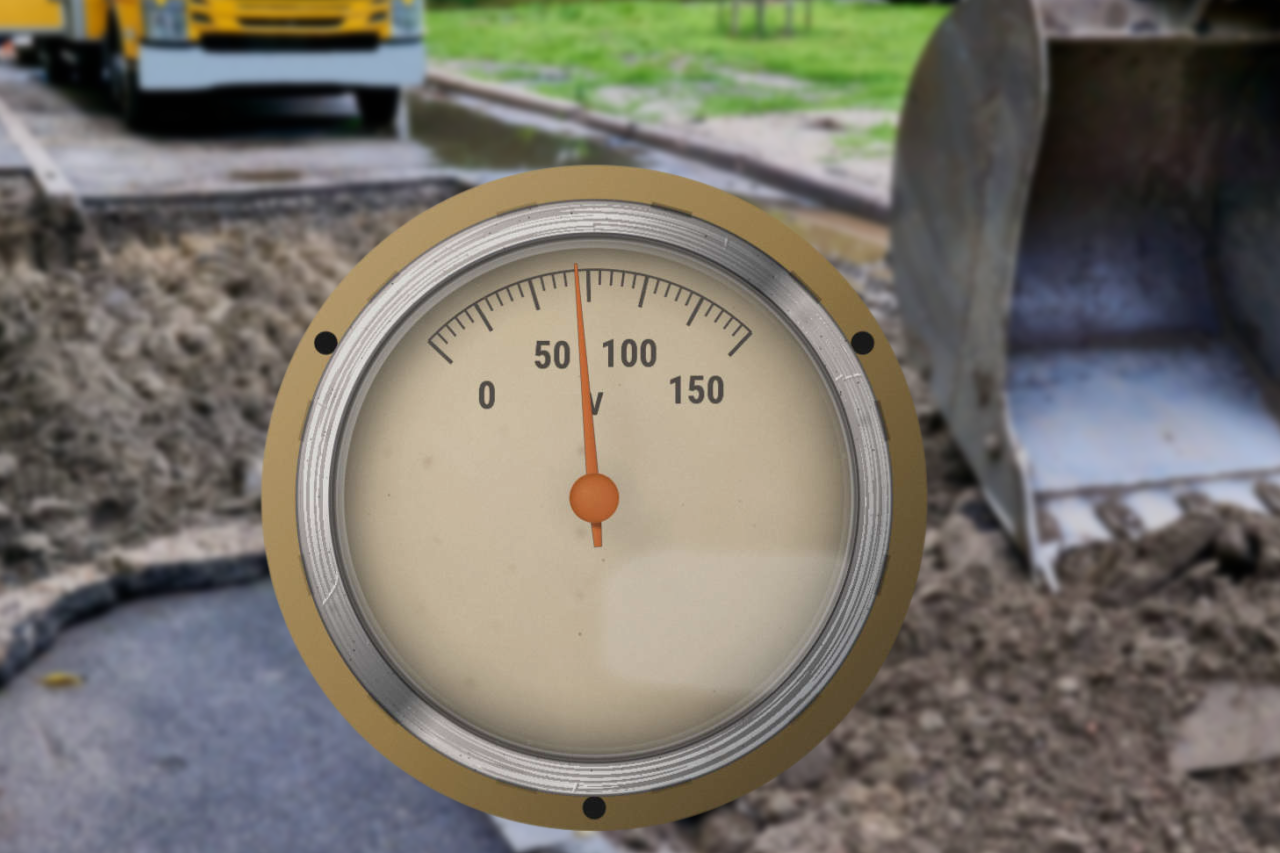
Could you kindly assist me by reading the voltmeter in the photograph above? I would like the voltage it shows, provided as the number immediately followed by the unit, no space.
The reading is 70V
